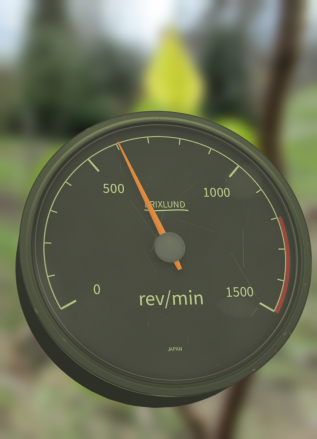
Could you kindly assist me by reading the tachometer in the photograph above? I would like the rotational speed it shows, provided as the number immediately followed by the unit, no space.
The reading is 600rpm
